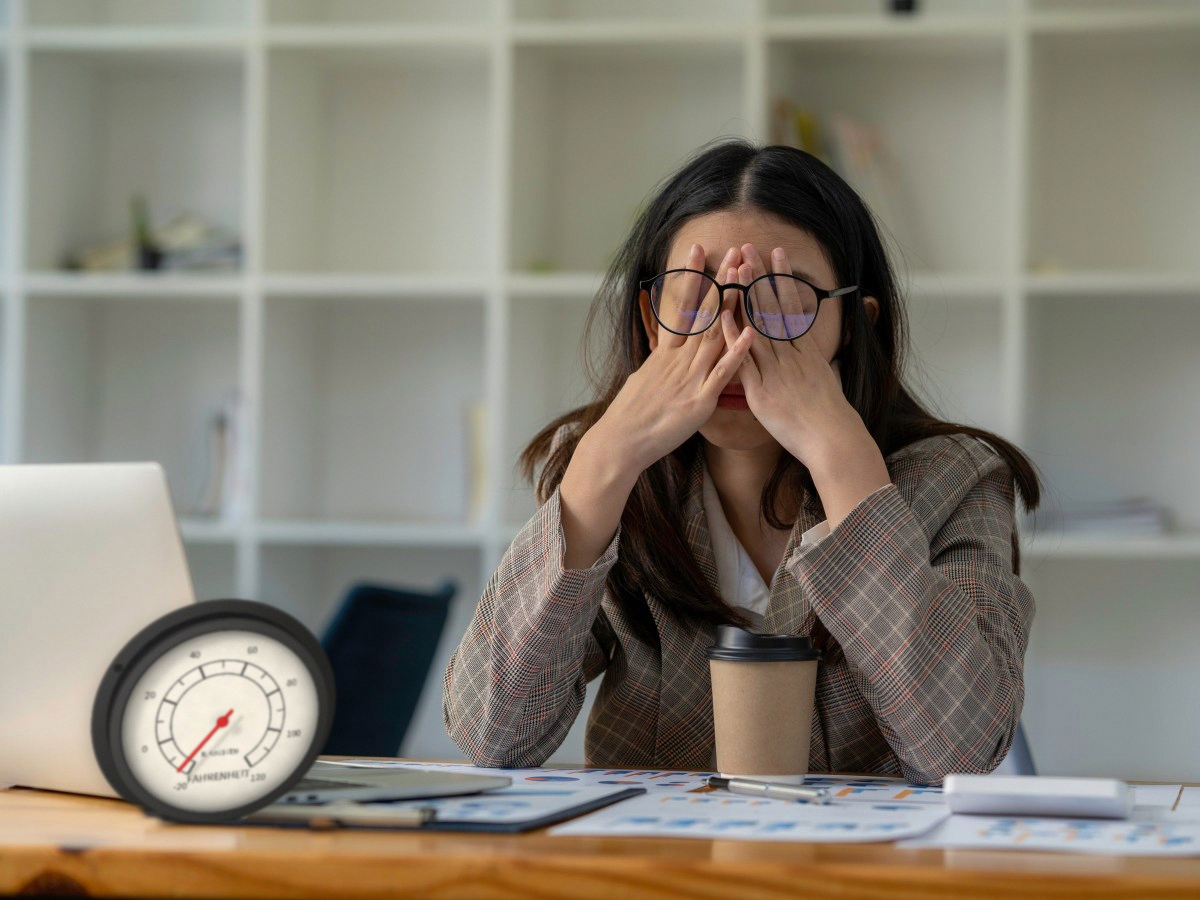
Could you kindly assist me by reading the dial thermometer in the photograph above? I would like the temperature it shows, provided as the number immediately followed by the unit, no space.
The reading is -15°F
